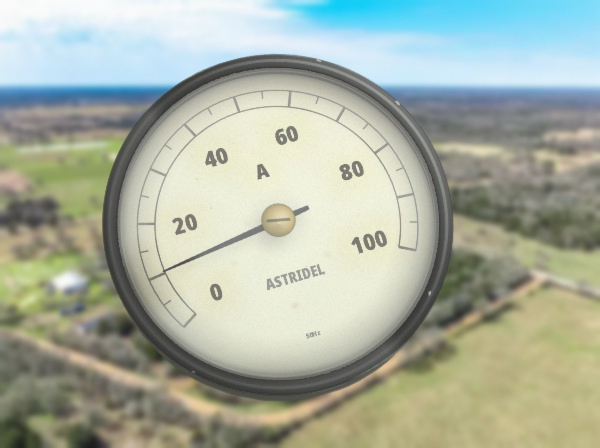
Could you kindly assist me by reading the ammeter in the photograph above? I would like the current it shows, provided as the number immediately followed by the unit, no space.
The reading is 10A
